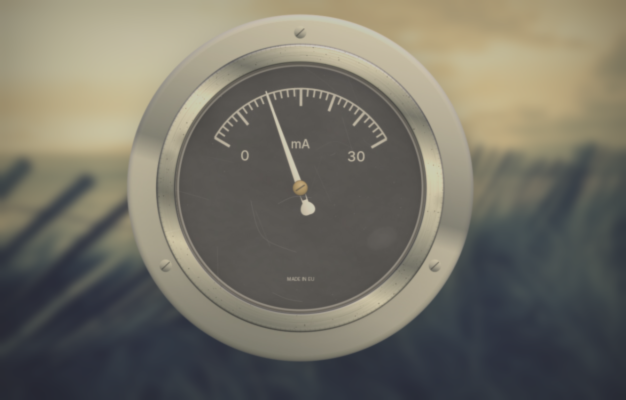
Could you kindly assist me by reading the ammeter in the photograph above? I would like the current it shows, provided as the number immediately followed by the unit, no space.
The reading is 10mA
